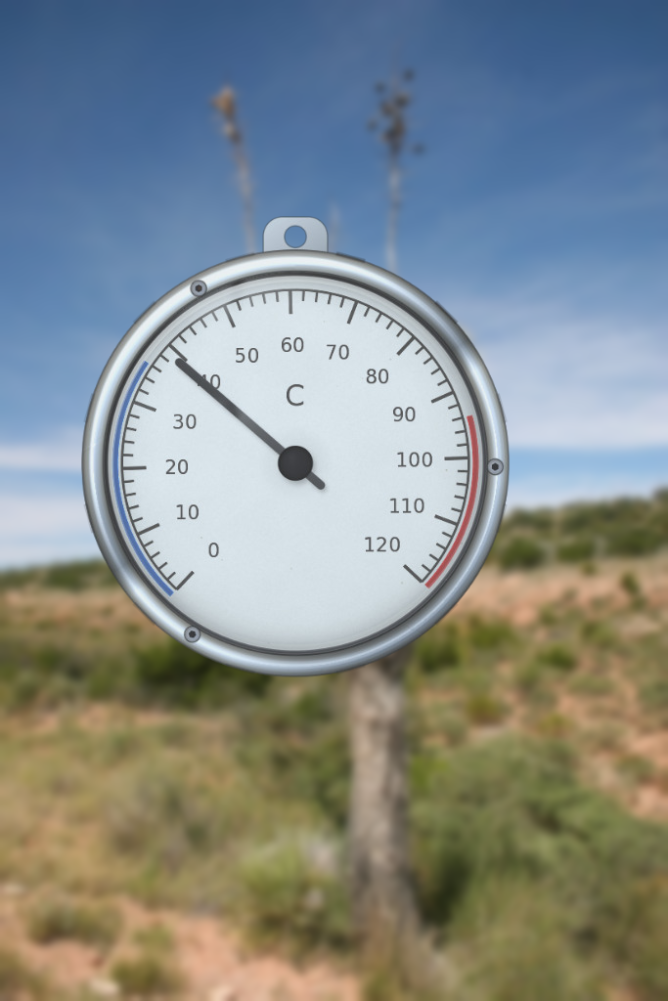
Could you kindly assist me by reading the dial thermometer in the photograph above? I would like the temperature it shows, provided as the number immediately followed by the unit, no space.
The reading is 39°C
